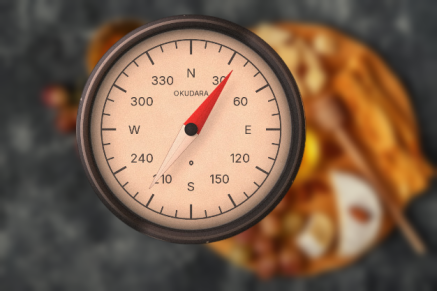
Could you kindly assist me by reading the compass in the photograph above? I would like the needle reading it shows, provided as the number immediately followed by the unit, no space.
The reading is 35°
